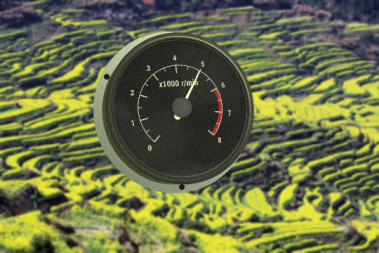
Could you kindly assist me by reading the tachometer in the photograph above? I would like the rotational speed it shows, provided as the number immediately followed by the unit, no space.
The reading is 5000rpm
